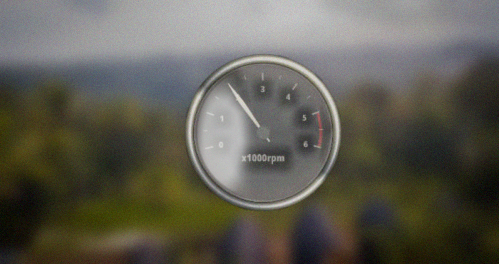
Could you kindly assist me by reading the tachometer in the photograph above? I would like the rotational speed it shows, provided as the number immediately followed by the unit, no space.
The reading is 2000rpm
